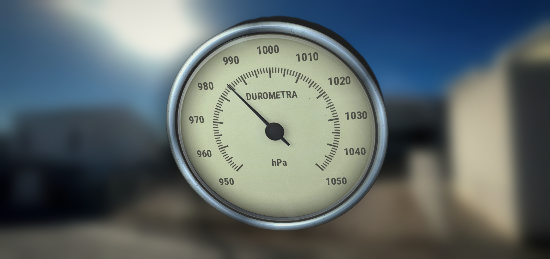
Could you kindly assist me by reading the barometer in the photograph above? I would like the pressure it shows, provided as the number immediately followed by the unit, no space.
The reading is 985hPa
